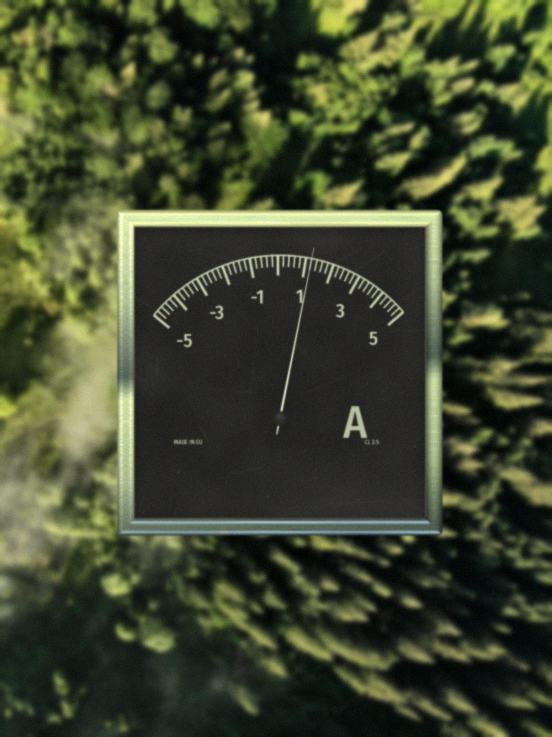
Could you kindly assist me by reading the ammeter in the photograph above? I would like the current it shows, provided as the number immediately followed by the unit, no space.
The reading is 1.2A
